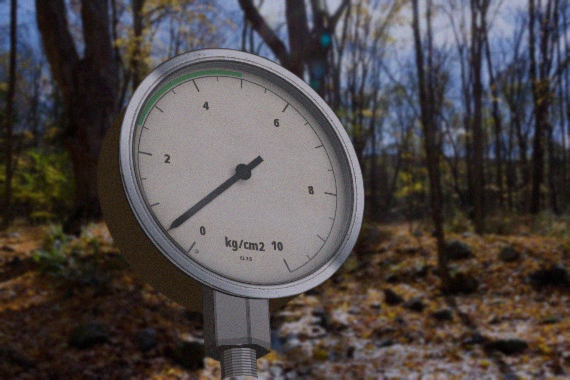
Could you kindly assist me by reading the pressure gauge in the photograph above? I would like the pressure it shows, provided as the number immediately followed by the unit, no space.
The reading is 0.5kg/cm²
